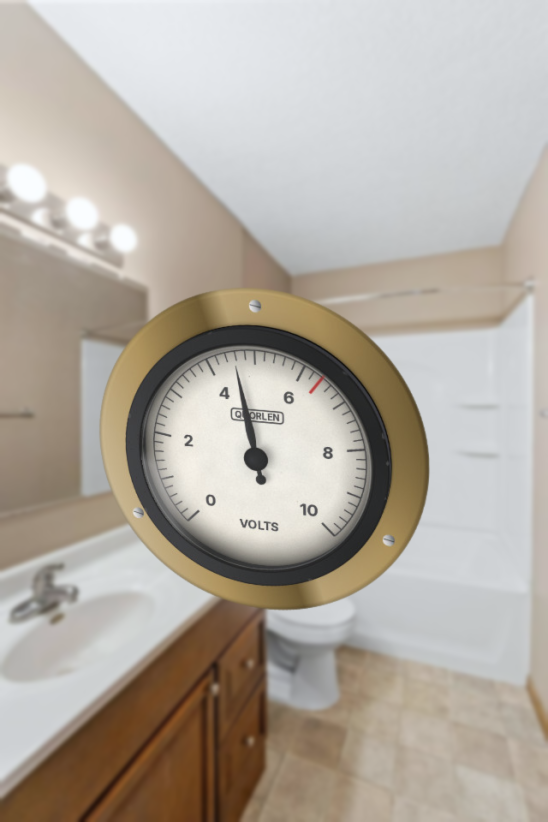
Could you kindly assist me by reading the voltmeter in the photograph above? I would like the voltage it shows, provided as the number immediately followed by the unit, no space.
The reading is 4.6V
